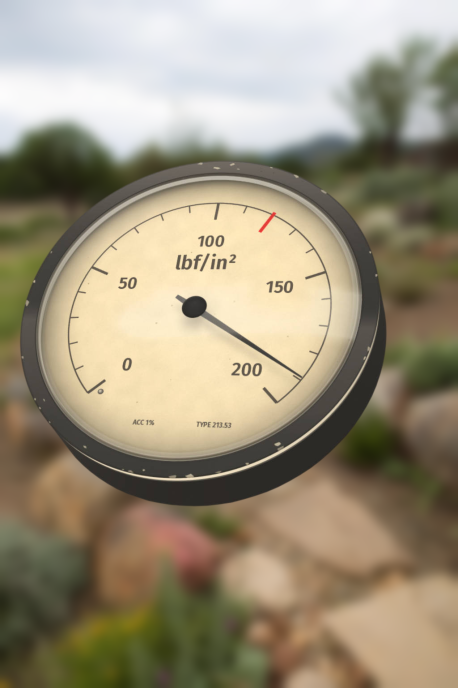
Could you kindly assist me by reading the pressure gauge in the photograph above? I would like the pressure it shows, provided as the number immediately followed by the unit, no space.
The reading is 190psi
